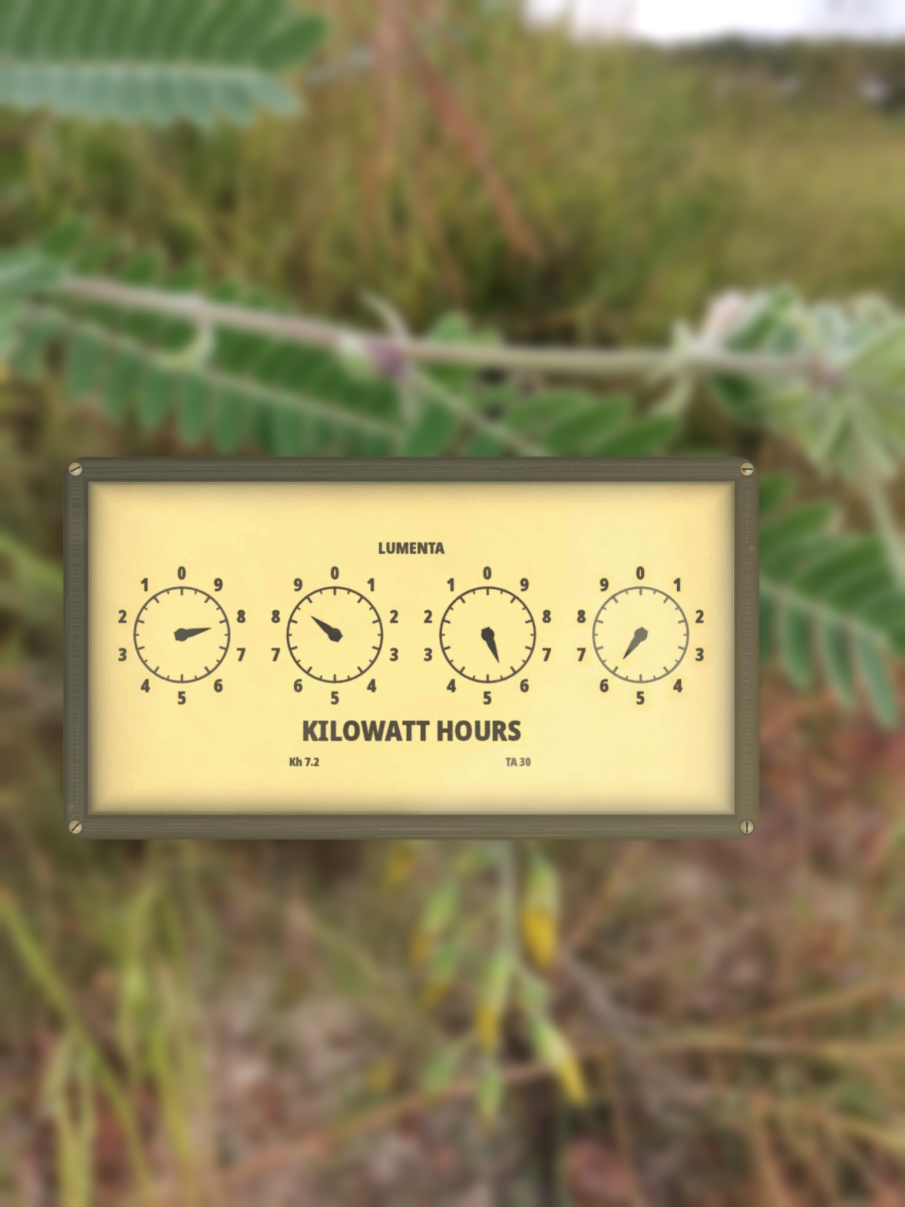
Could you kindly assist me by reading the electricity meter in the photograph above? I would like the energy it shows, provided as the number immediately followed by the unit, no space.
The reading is 7856kWh
